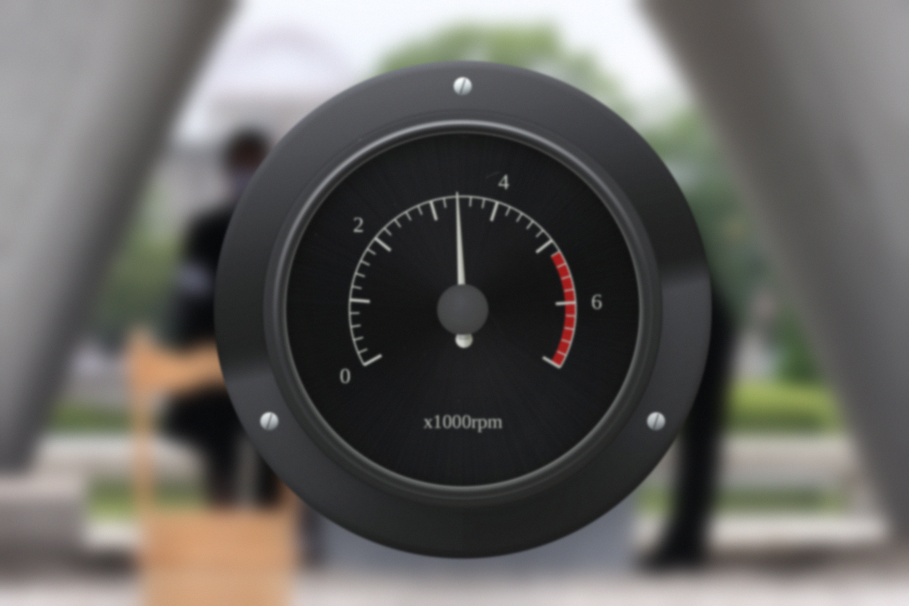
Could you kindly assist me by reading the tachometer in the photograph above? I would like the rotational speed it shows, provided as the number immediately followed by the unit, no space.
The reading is 3400rpm
